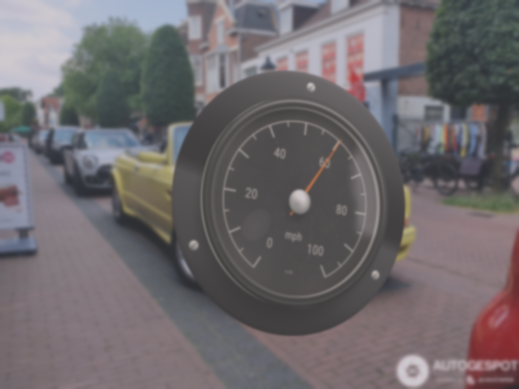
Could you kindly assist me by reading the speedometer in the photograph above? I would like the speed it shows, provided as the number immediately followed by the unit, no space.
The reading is 60mph
